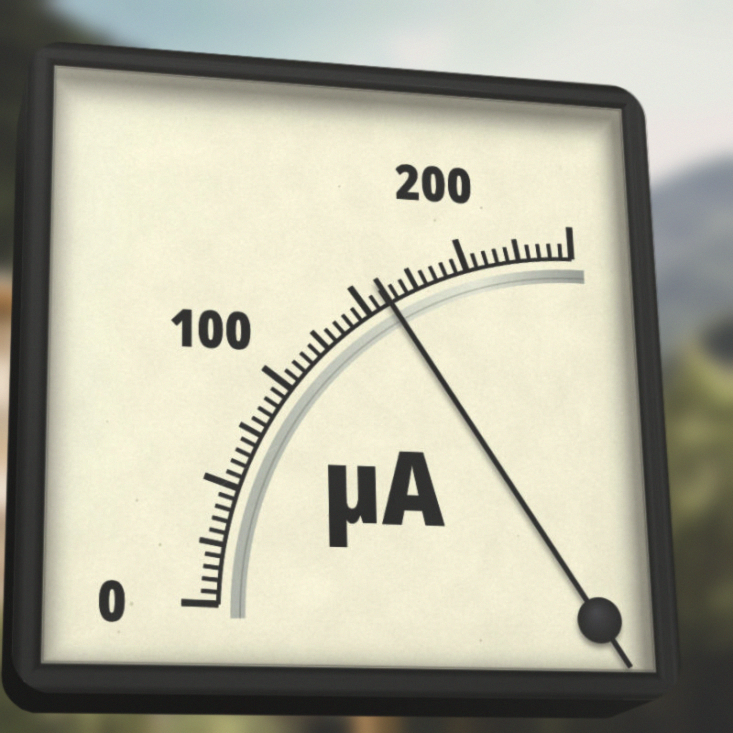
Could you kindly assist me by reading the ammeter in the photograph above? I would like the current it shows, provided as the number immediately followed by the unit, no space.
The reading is 160µA
